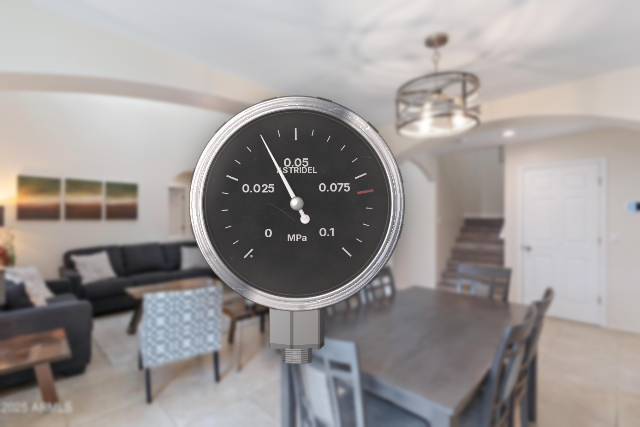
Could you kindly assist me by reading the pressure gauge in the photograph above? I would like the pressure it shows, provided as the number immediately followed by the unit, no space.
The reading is 0.04MPa
